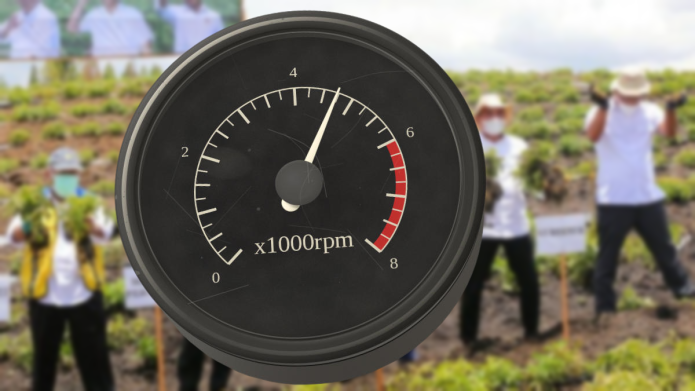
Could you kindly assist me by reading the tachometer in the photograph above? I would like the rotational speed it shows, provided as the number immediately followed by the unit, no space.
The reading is 4750rpm
